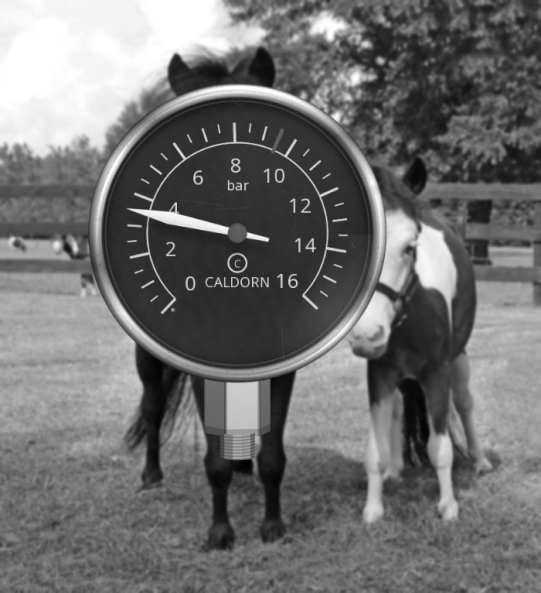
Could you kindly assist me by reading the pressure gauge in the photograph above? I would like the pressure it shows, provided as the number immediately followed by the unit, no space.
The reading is 3.5bar
